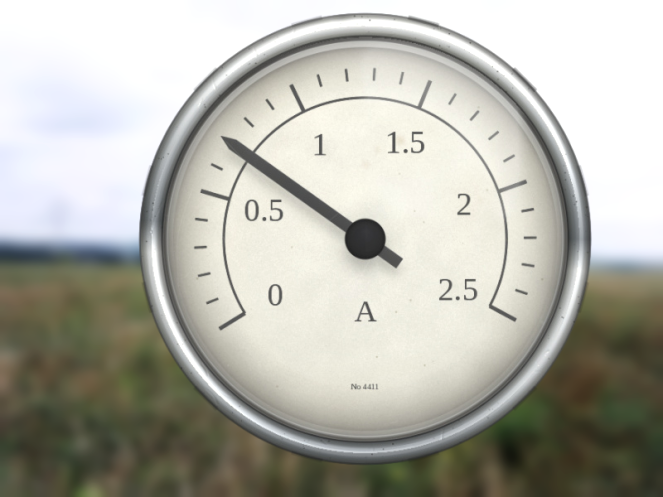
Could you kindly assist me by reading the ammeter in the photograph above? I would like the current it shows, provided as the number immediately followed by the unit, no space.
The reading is 0.7A
